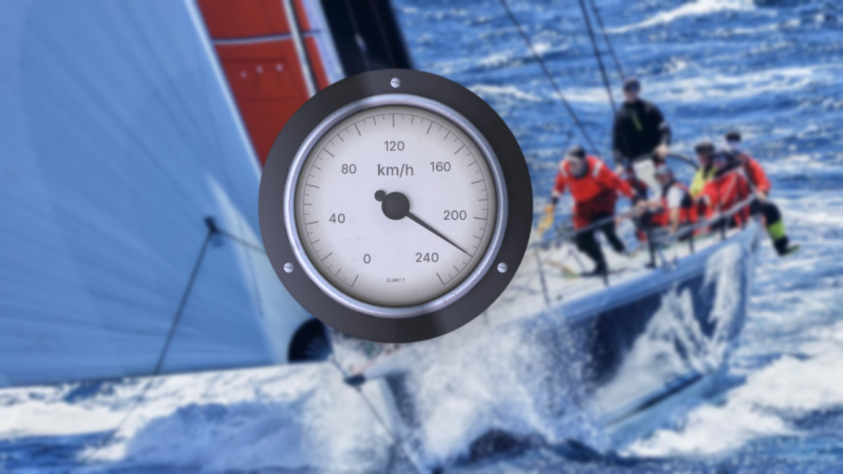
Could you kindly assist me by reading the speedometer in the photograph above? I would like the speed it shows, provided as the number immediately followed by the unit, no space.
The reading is 220km/h
